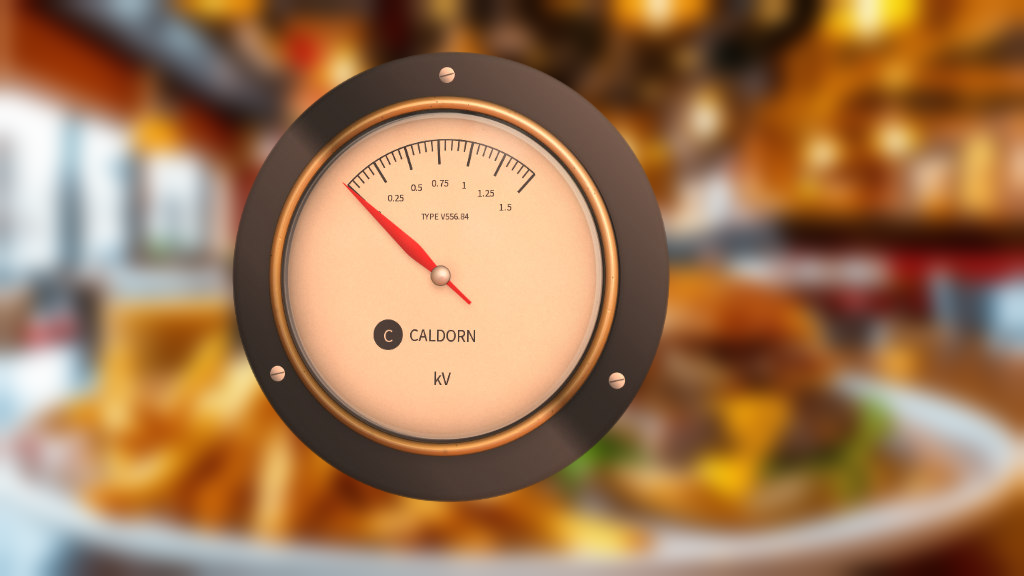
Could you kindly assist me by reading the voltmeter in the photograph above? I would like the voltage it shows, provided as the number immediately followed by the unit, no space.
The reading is 0kV
